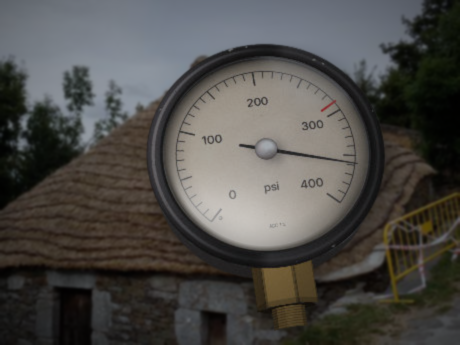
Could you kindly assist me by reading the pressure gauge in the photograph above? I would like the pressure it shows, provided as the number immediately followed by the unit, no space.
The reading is 360psi
